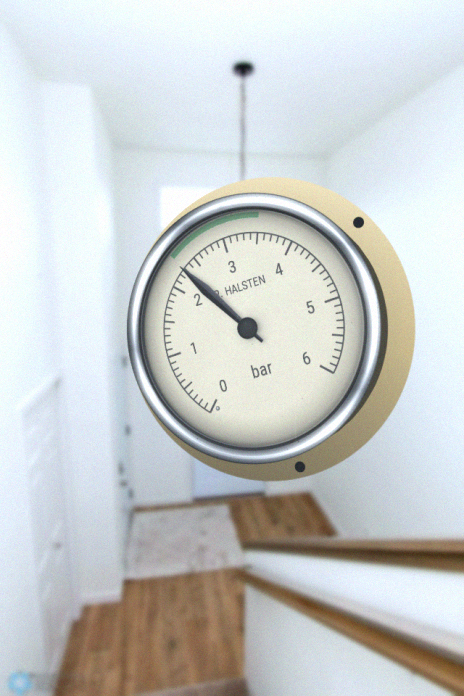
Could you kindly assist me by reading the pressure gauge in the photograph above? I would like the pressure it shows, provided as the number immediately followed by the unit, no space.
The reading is 2.3bar
